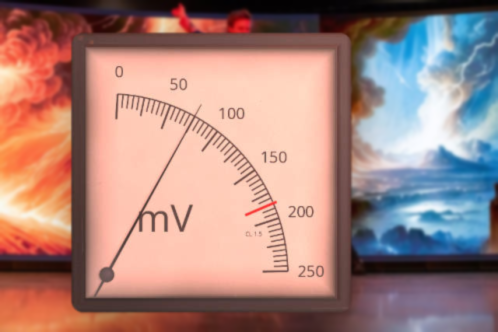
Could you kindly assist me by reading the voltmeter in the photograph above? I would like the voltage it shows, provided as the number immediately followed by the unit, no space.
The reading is 75mV
